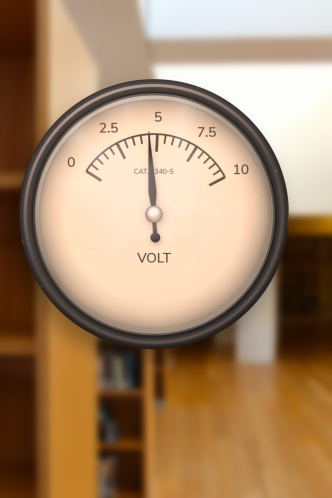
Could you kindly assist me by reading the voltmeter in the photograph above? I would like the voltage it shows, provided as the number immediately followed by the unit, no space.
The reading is 4.5V
